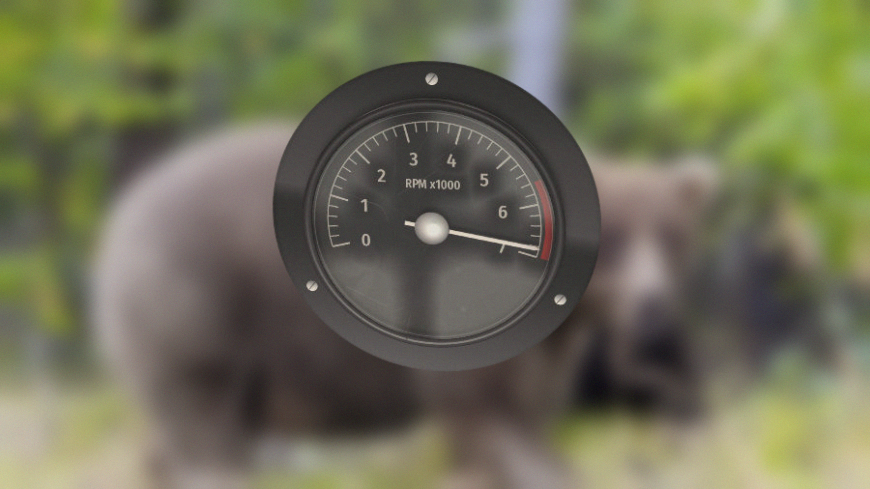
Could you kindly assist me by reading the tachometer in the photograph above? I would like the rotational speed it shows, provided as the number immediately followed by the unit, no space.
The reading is 6800rpm
